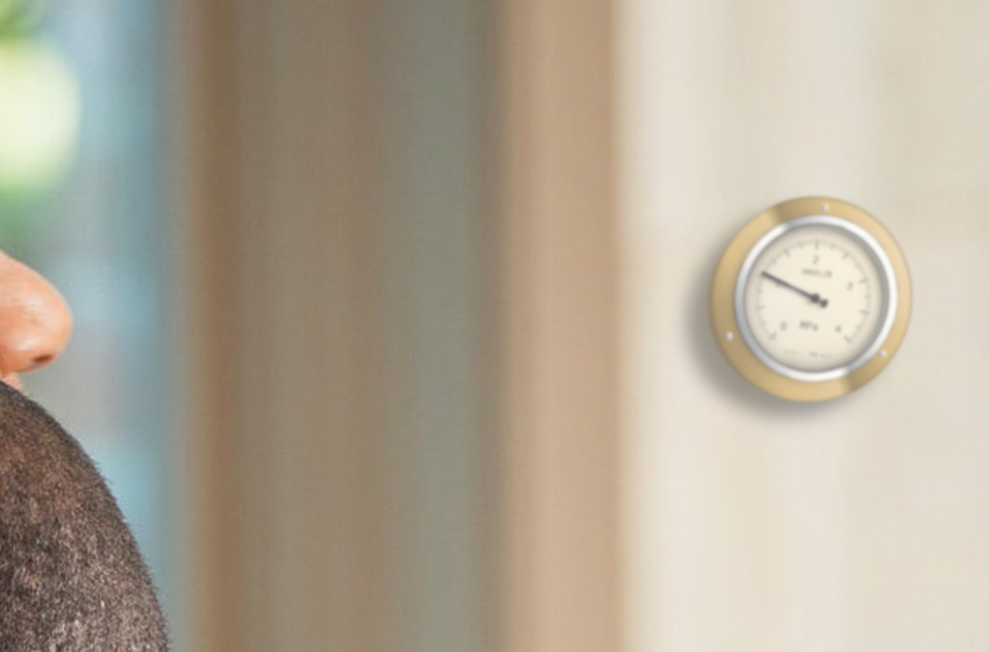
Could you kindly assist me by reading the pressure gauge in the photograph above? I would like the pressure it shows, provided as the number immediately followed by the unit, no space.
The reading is 1MPa
